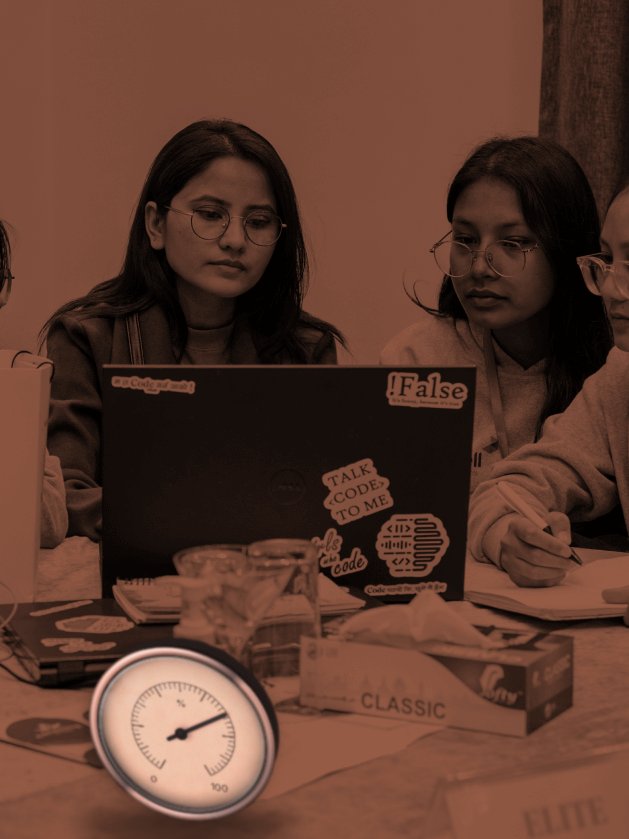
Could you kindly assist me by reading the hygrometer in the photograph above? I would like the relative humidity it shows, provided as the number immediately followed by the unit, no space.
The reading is 70%
